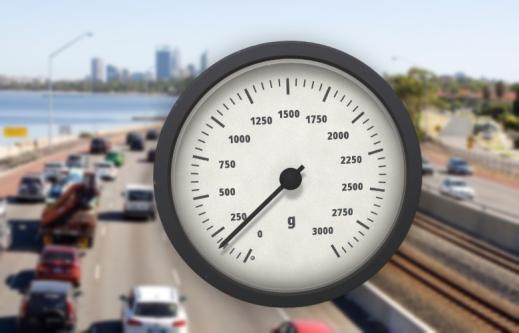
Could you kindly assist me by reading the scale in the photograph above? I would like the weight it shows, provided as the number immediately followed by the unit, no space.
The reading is 175g
